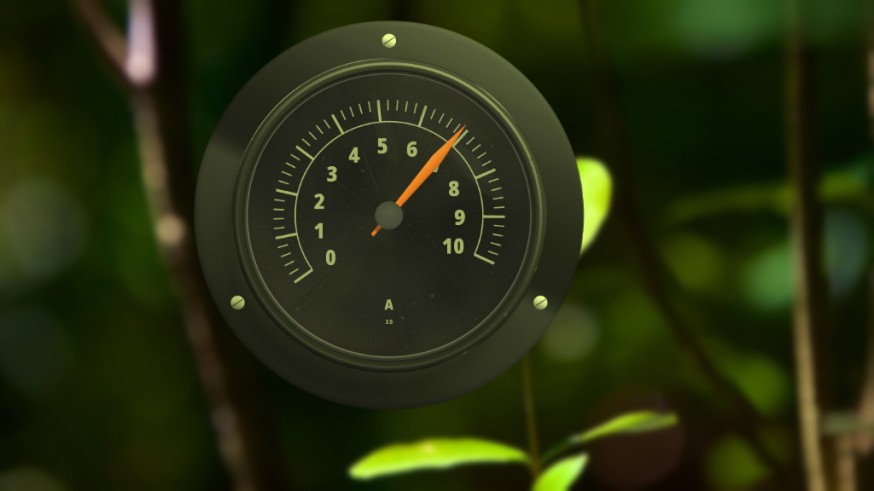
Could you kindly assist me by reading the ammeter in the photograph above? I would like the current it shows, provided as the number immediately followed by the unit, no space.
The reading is 6.9A
